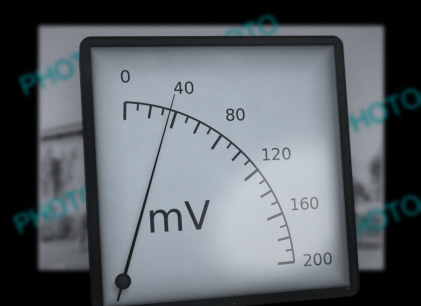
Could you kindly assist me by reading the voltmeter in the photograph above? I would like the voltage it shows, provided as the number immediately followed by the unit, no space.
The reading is 35mV
